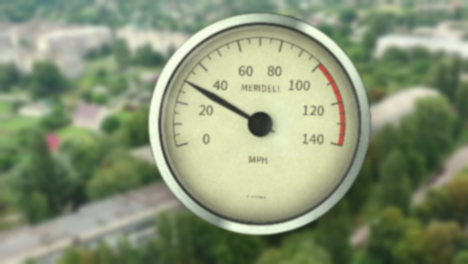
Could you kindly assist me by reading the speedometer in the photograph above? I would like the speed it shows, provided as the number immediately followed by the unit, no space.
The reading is 30mph
